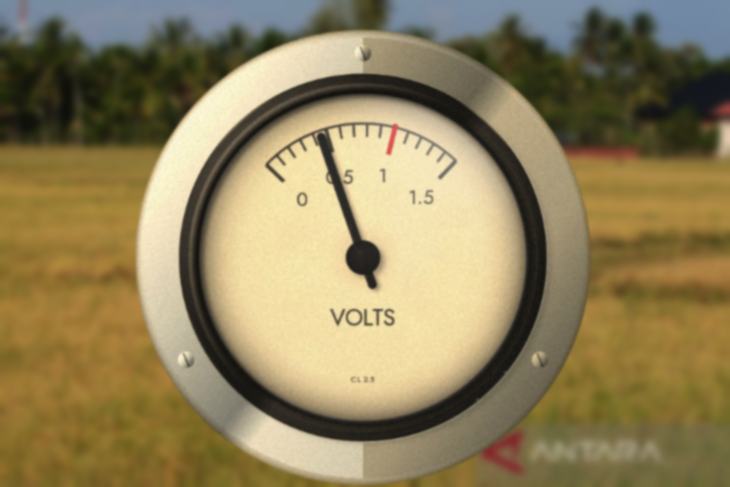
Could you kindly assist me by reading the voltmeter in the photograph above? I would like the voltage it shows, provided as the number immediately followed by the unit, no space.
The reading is 0.45V
